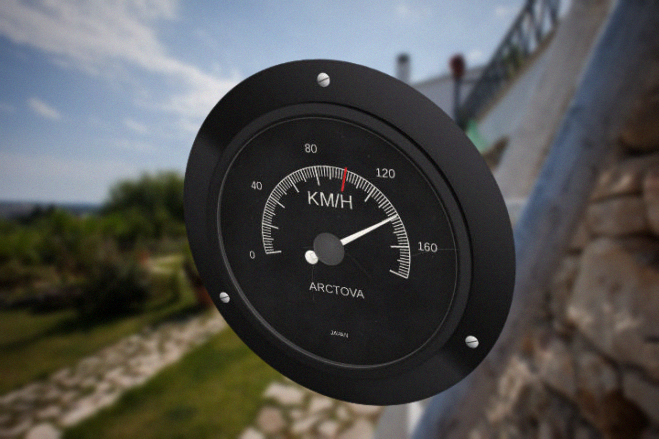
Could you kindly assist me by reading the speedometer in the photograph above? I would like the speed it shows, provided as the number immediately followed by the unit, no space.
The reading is 140km/h
